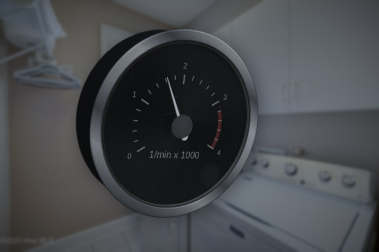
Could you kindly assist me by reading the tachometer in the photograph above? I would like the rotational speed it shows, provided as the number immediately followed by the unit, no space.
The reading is 1600rpm
